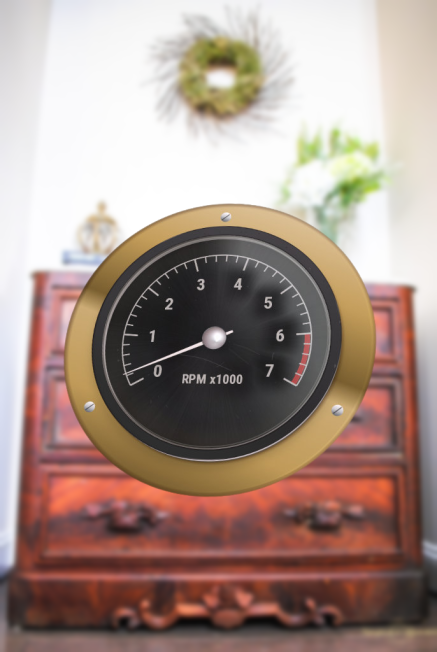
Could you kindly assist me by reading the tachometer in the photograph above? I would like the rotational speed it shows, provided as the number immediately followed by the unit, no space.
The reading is 200rpm
